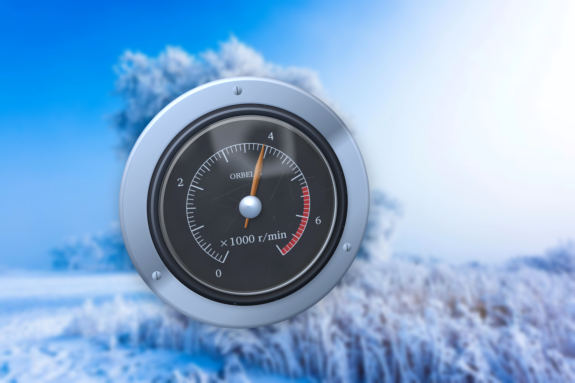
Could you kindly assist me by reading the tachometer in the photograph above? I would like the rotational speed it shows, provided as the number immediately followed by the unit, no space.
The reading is 3900rpm
